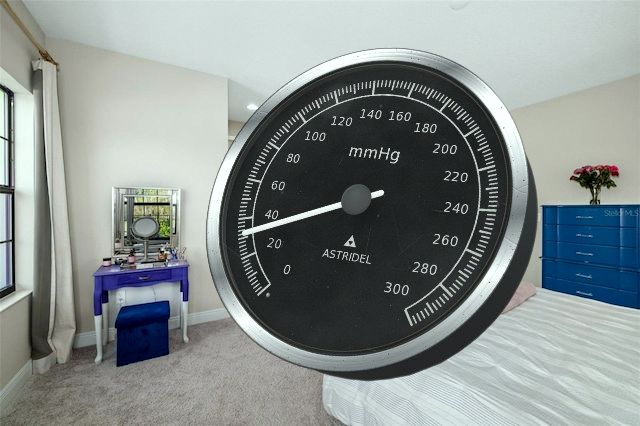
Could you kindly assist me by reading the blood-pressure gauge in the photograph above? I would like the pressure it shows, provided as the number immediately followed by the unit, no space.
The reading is 30mmHg
